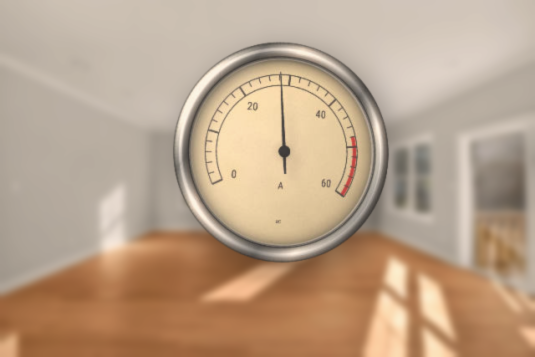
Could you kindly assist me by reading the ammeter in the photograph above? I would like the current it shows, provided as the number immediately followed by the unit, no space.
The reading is 28A
